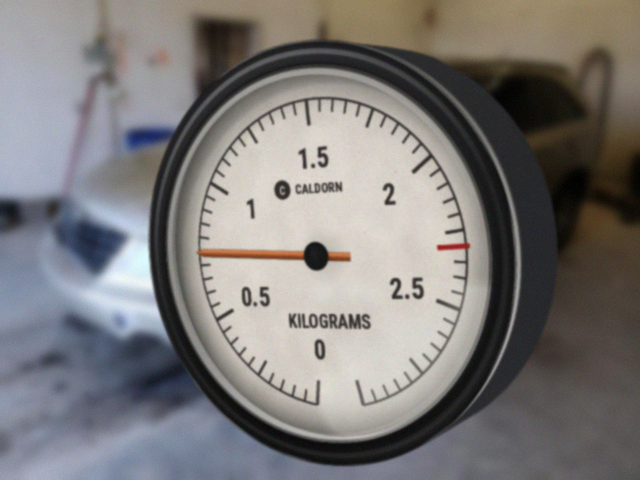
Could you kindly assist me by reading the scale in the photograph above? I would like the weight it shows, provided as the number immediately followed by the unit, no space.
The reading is 0.75kg
